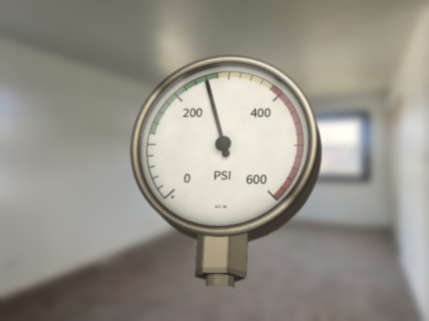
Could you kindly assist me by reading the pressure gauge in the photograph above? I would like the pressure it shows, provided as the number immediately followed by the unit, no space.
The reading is 260psi
